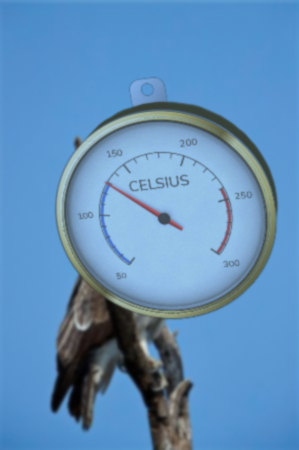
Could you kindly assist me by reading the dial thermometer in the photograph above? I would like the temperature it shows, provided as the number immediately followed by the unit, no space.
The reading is 130°C
